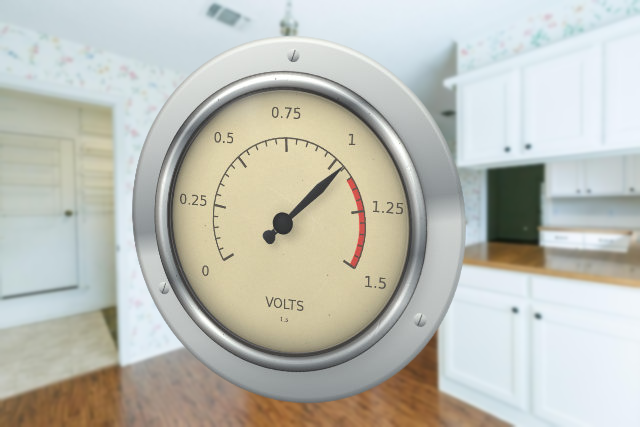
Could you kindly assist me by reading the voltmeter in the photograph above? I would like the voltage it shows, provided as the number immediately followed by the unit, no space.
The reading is 1.05V
